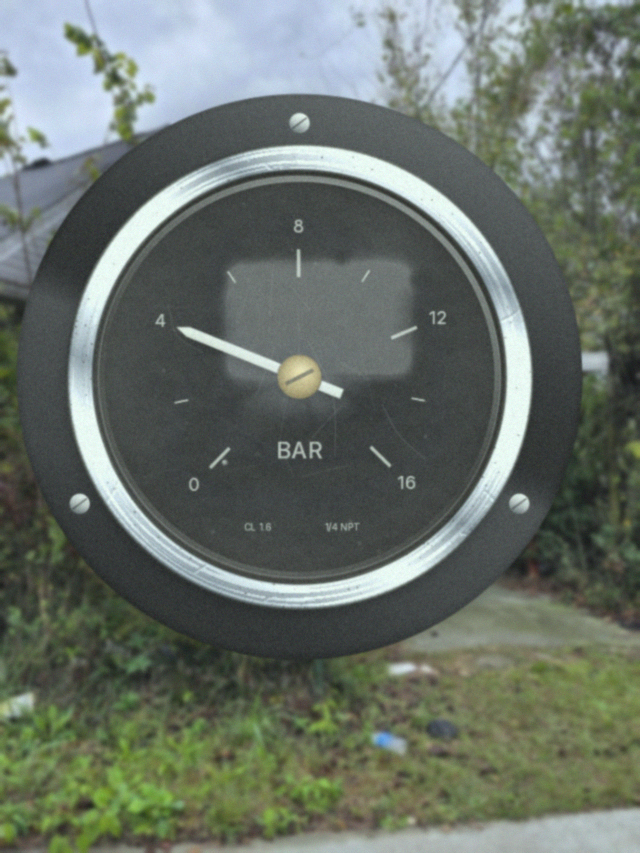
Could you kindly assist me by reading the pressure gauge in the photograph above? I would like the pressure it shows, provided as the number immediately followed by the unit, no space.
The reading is 4bar
